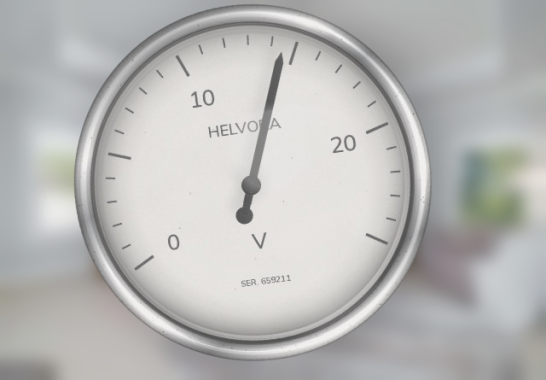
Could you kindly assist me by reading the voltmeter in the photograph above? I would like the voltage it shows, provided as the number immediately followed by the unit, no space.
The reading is 14.5V
